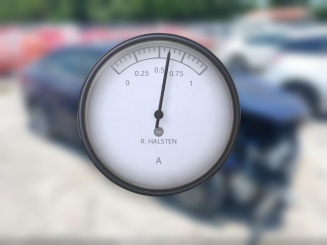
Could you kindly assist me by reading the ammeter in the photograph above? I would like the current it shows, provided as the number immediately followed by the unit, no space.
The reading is 0.6A
